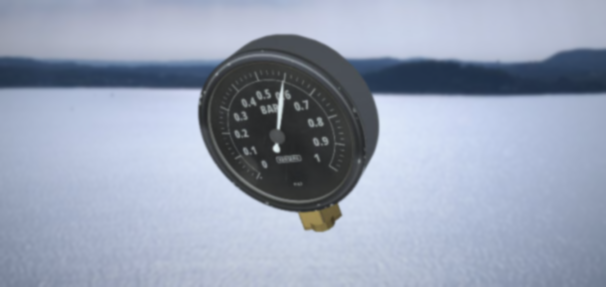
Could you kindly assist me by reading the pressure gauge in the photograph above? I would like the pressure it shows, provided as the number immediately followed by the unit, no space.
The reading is 0.6bar
